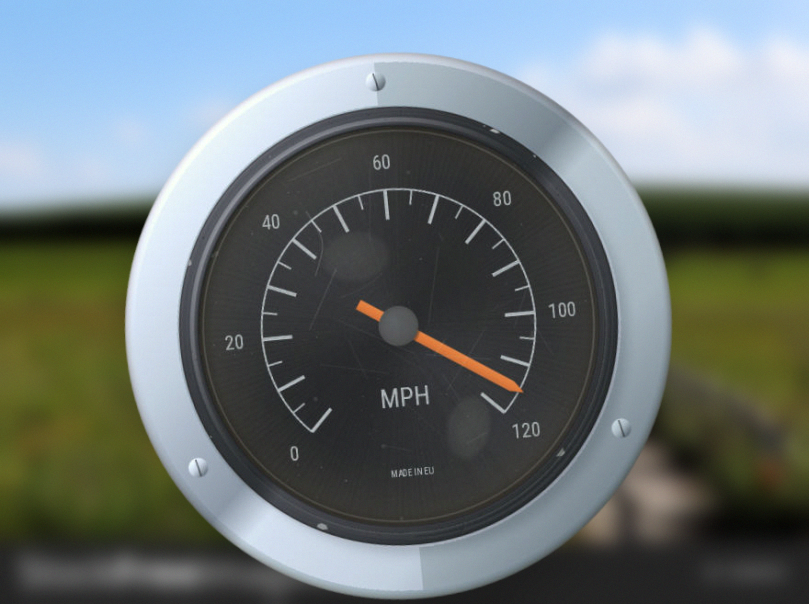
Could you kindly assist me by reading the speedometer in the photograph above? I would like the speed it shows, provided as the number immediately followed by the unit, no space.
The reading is 115mph
